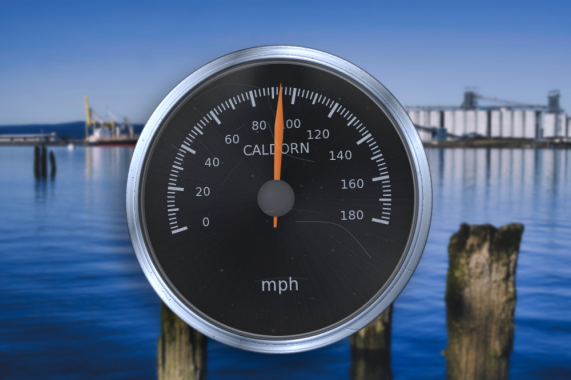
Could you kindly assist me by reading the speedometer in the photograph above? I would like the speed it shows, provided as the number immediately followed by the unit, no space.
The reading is 94mph
